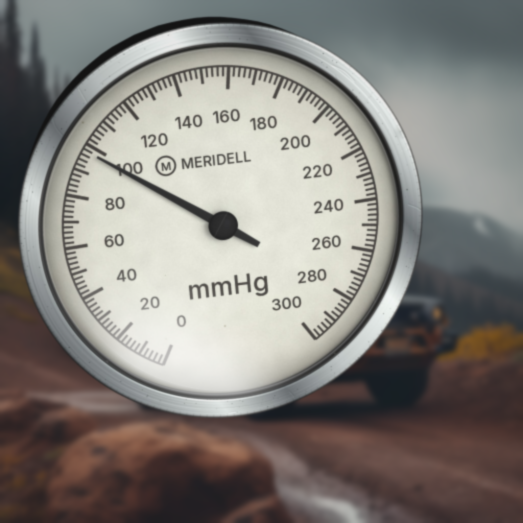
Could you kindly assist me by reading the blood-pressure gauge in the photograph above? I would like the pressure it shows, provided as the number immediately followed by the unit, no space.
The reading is 98mmHg
